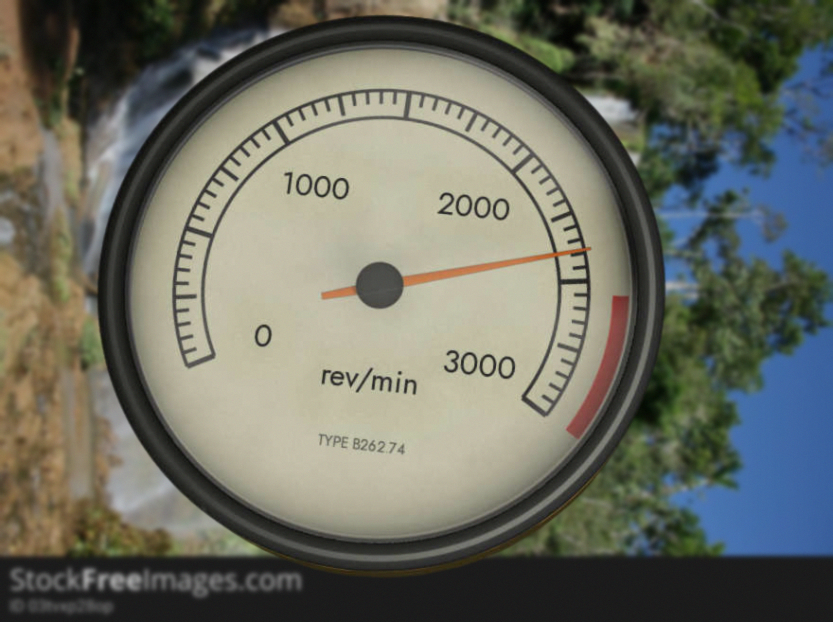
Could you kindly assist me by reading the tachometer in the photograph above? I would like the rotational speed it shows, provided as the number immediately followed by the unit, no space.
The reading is 2400rpm
